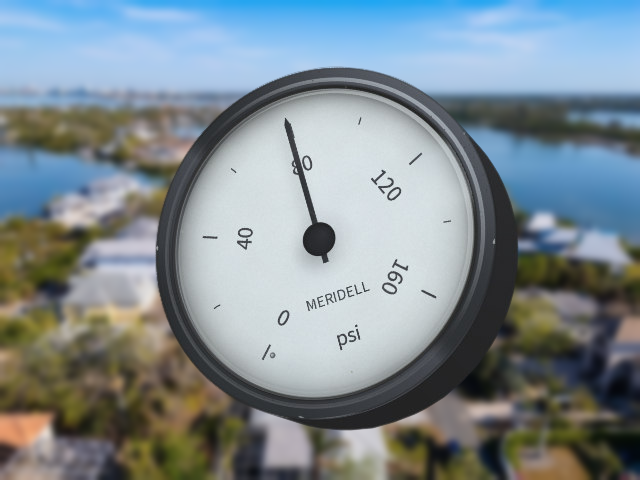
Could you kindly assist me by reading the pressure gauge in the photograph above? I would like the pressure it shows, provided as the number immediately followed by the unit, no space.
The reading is 80psi
